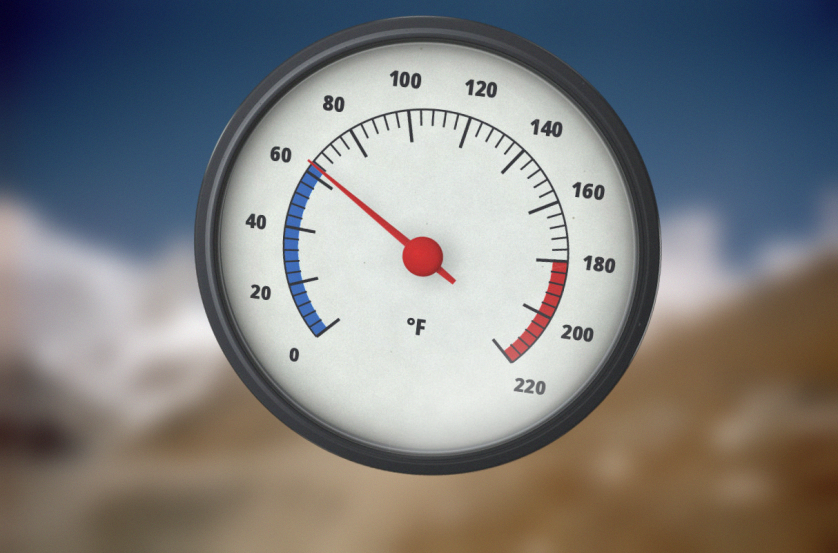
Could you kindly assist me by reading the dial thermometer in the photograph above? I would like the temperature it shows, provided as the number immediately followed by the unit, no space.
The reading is 64°F
